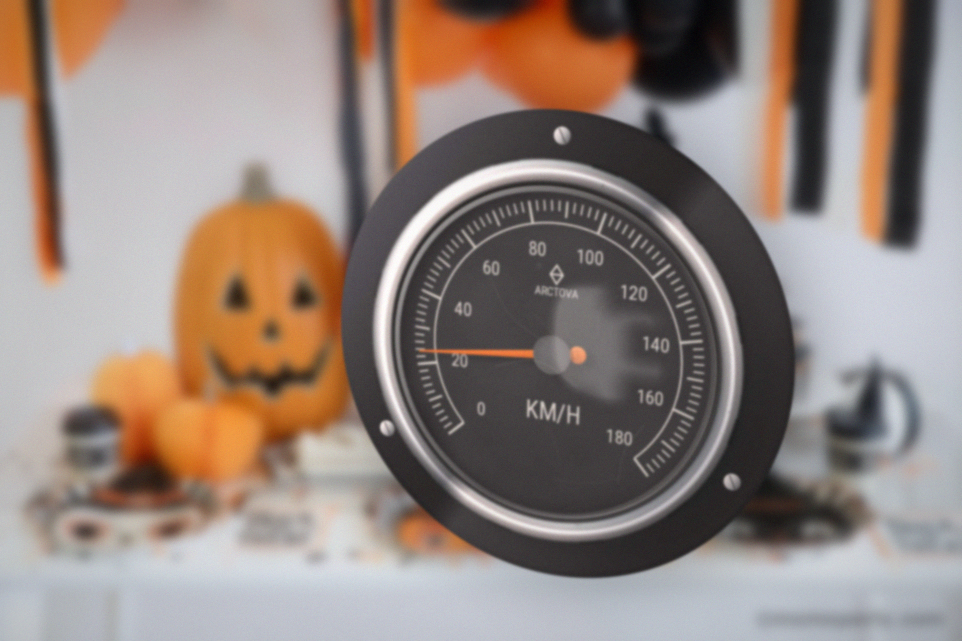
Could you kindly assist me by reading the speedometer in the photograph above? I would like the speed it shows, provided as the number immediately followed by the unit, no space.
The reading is 24km/h
